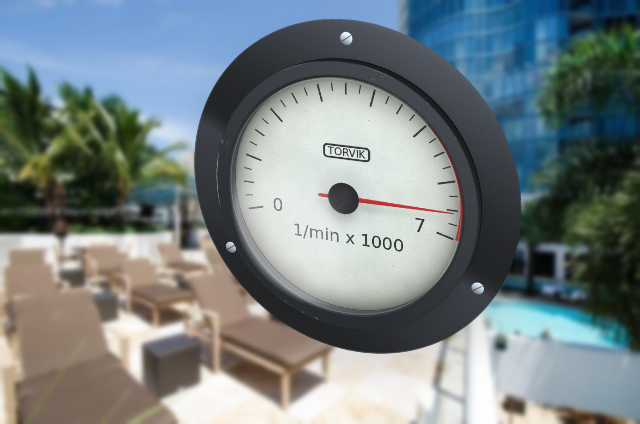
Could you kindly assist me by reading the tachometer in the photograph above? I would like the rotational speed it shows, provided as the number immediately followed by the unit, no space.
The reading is 6500rpm
